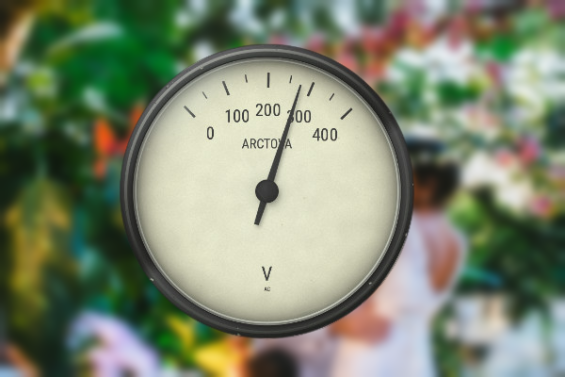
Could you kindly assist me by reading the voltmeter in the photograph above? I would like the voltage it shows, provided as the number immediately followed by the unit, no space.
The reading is 275V
